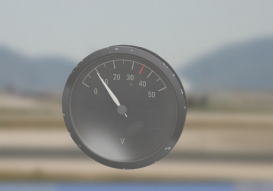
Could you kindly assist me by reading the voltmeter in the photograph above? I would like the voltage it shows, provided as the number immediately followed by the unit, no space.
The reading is 10V
